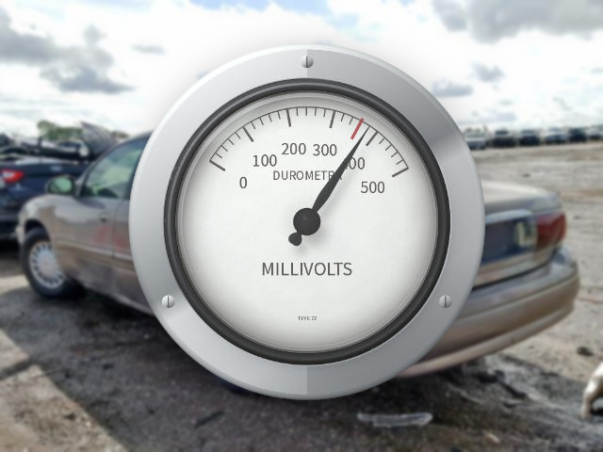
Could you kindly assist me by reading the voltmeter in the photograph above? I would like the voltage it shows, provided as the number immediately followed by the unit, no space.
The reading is 380mV
